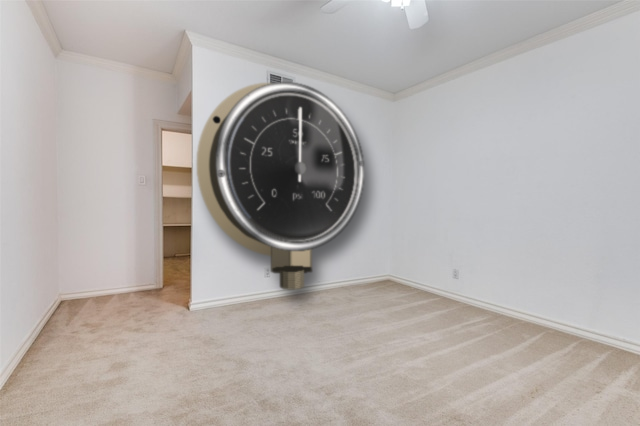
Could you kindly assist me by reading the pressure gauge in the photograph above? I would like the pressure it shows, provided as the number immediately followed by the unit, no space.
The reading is 50psi
